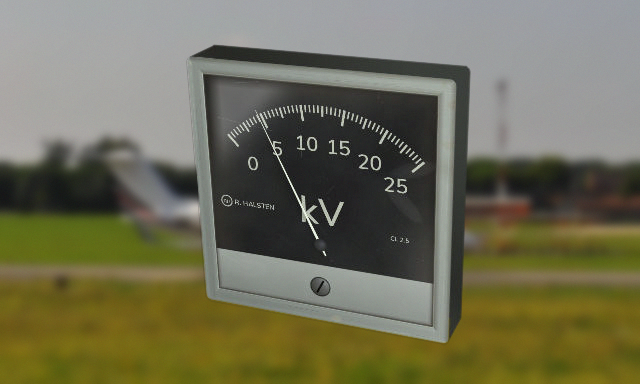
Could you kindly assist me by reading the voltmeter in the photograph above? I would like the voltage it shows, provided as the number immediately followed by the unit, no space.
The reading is 5kV
